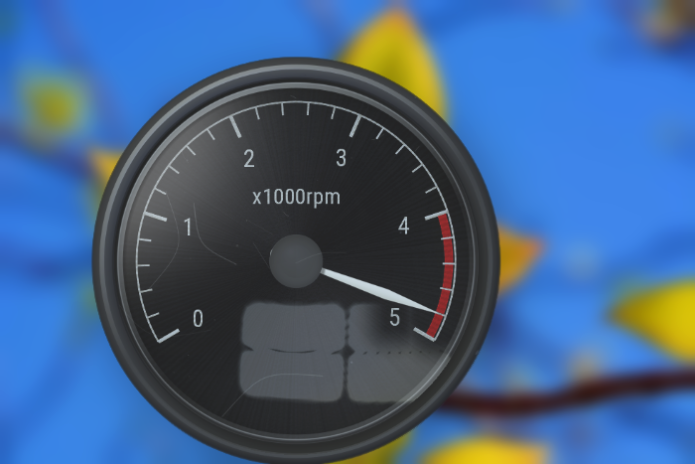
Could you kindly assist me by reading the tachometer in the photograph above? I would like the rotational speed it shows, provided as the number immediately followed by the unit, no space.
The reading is 4800rpm
